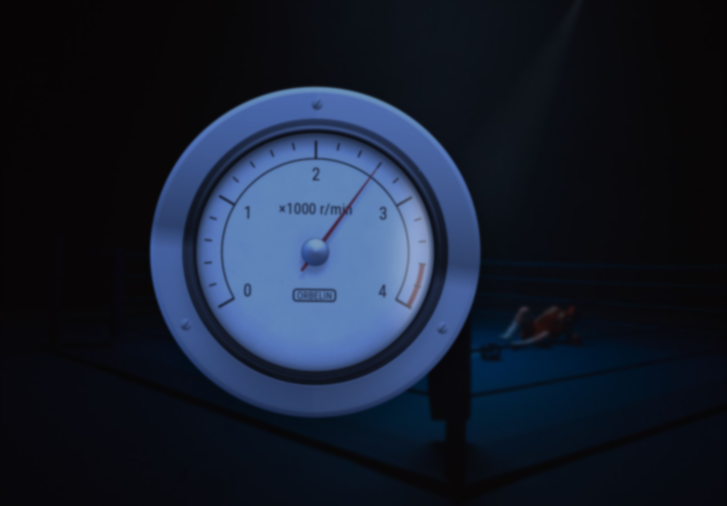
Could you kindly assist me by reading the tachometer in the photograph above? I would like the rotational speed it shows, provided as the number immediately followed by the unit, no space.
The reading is 2600rpm
